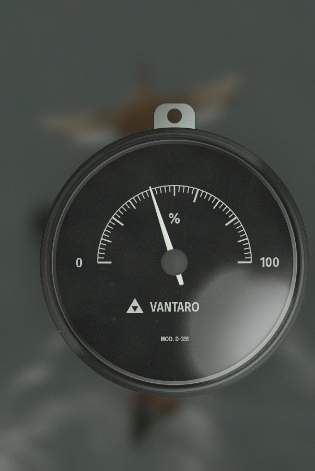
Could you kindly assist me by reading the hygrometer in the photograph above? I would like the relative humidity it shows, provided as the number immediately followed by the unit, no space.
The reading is 40%
